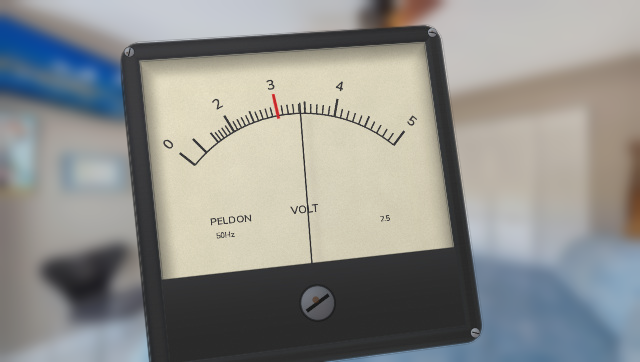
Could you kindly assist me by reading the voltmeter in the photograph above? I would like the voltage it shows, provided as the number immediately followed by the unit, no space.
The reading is 3.4V
